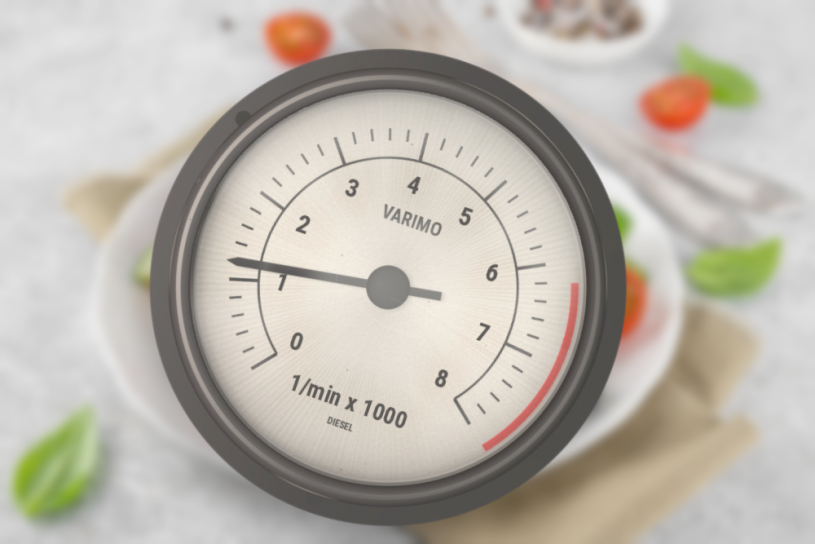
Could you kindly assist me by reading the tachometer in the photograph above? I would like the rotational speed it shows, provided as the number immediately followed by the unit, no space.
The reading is 1200rpm
